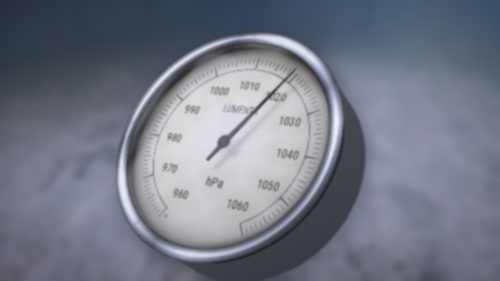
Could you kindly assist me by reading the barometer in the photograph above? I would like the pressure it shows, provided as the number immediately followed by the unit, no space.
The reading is 1020hPa
